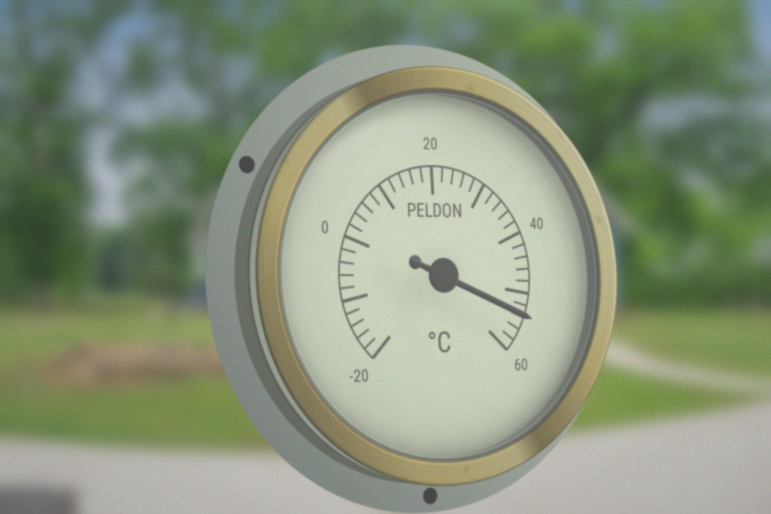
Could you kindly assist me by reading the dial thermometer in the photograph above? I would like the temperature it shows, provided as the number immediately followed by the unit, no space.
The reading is 54°C
